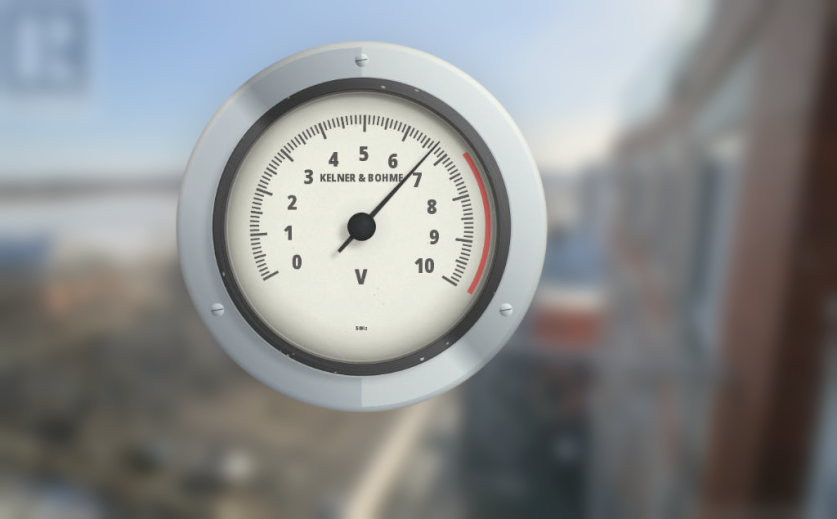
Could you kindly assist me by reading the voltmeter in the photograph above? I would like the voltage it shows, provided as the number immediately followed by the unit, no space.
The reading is 6.7V
